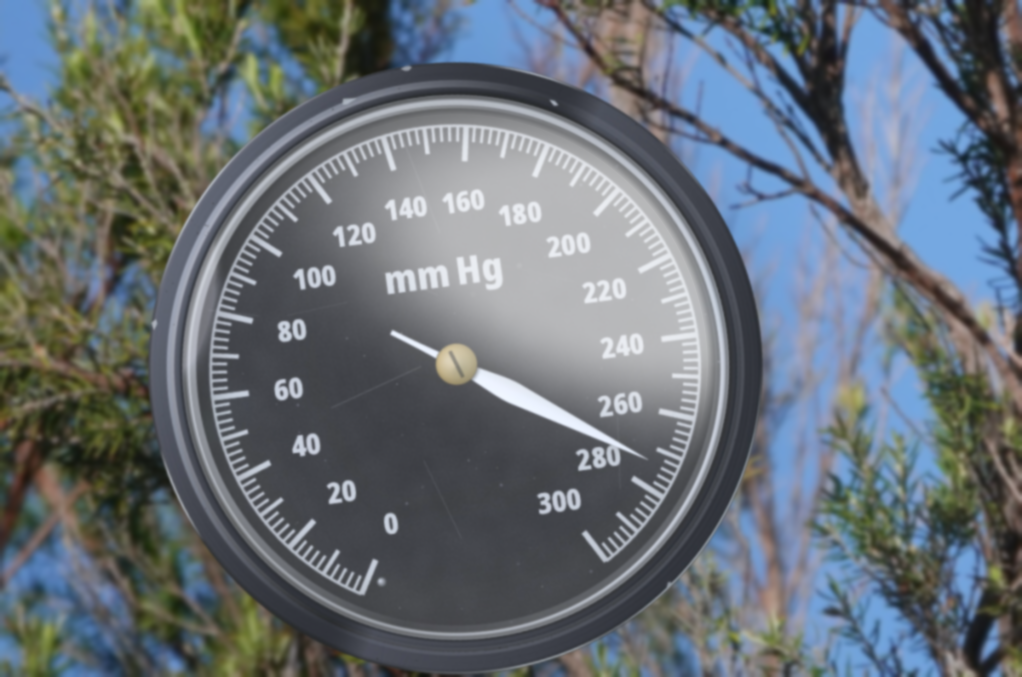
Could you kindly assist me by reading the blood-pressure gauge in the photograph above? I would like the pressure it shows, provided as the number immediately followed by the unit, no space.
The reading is 274mmHg
